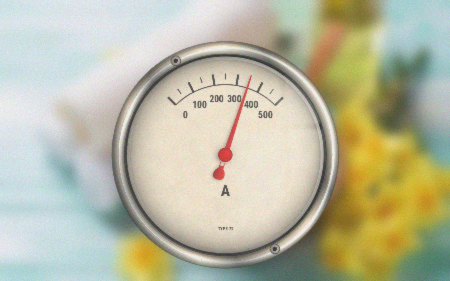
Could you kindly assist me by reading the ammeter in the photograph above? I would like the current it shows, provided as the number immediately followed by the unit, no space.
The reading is 350A
